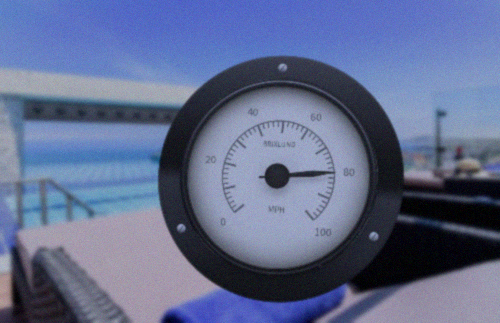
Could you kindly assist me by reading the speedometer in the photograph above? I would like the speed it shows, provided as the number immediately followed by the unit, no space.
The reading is 80mph
